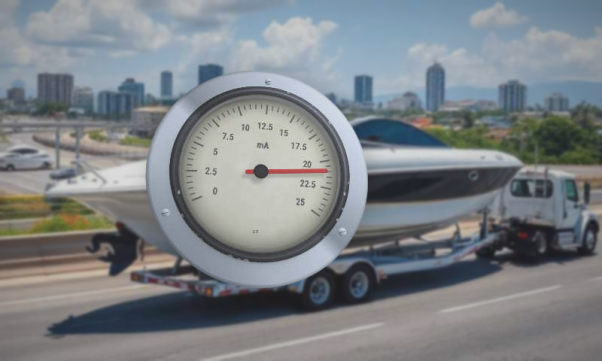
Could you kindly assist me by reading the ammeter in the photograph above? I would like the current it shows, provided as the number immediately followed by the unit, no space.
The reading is 21mA
